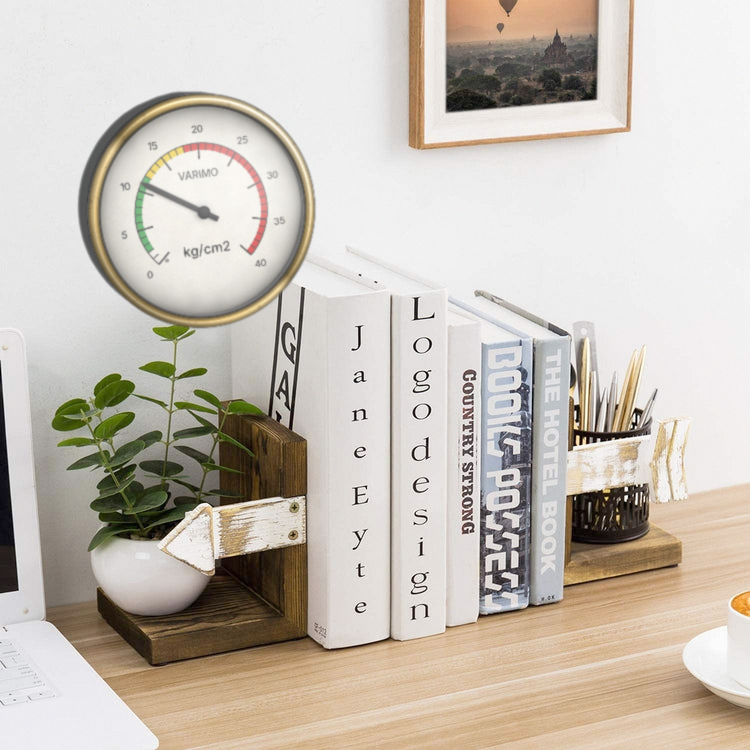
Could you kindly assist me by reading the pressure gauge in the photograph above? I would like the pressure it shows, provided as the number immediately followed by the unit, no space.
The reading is 11kg/cm²
